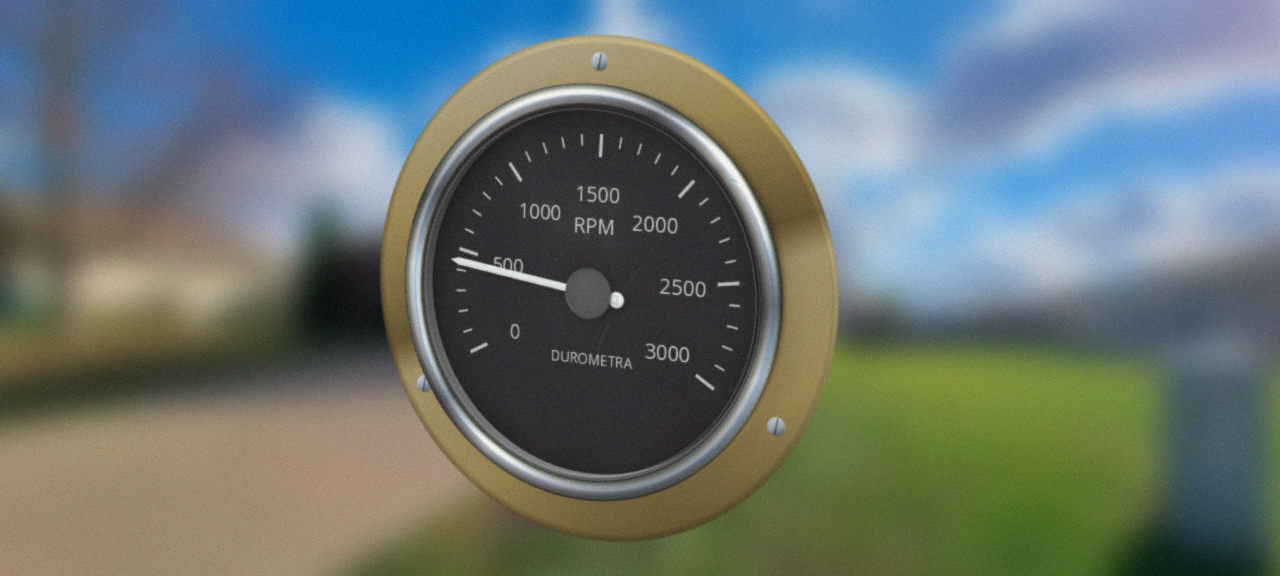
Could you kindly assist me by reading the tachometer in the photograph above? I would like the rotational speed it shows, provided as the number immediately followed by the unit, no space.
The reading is 450rpm
